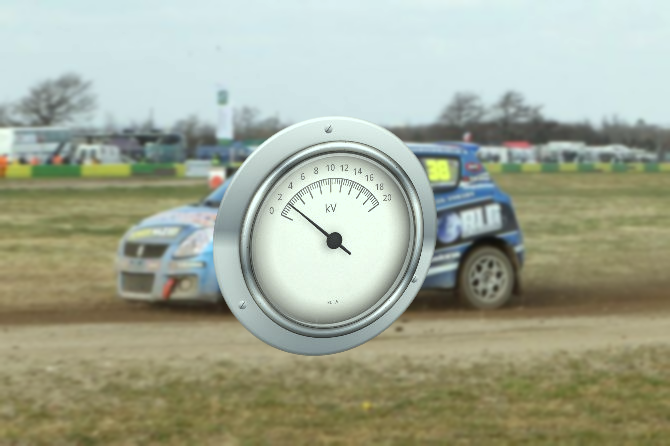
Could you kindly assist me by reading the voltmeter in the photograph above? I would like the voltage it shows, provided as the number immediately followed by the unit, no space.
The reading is 2kV
